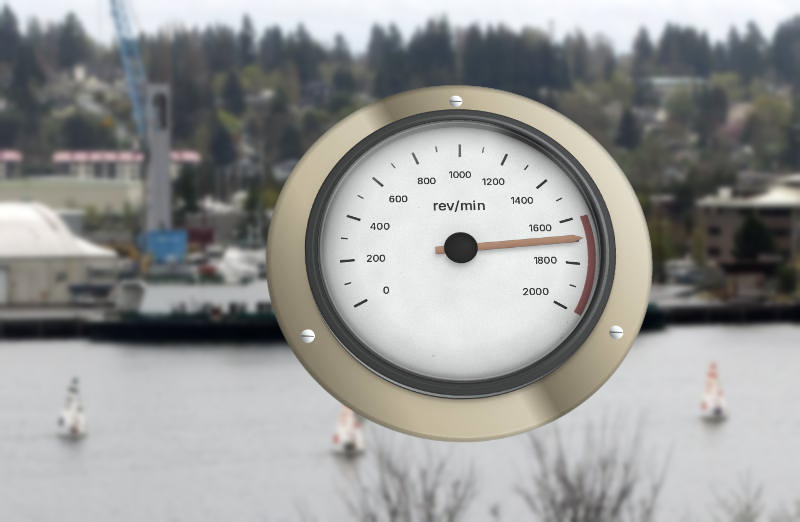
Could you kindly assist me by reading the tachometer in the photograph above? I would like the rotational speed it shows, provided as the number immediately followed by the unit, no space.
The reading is 1700rpm
